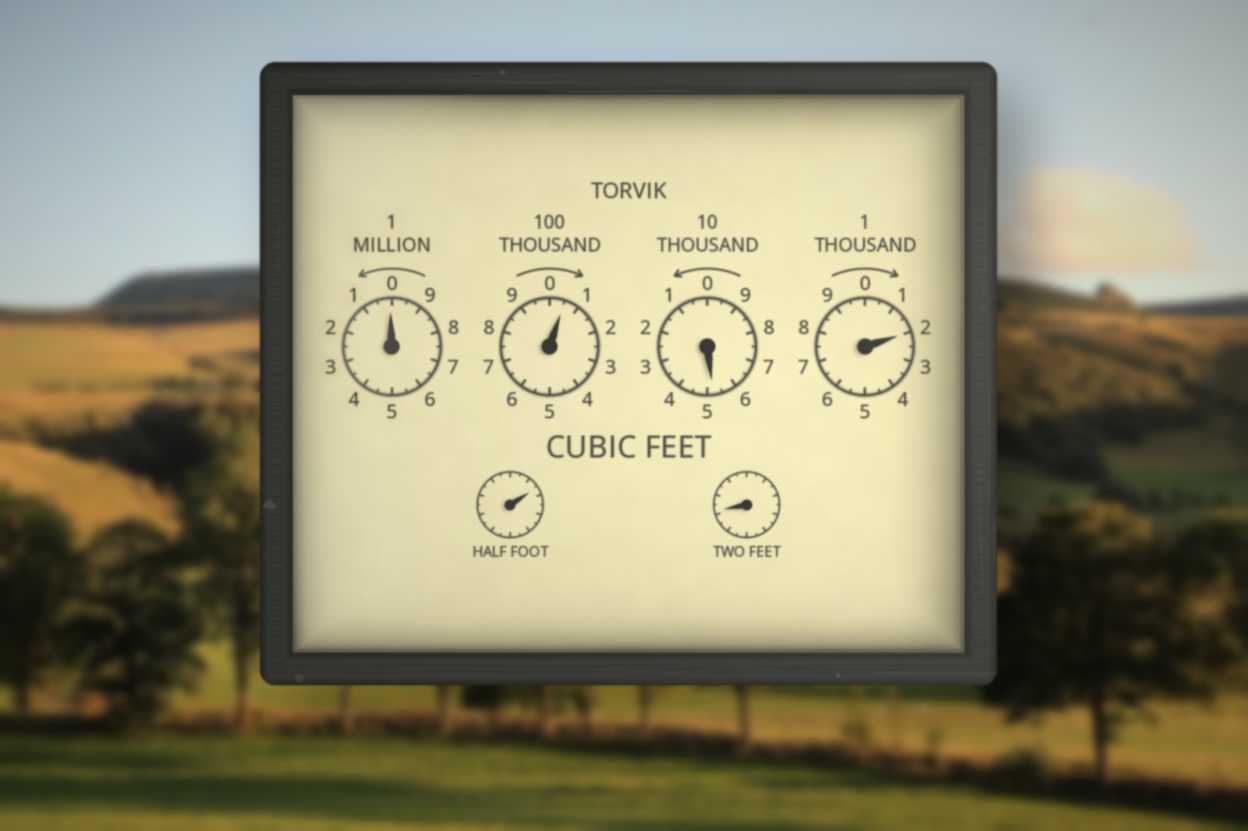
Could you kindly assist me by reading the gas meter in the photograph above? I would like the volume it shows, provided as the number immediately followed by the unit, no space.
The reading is 5200ft³
